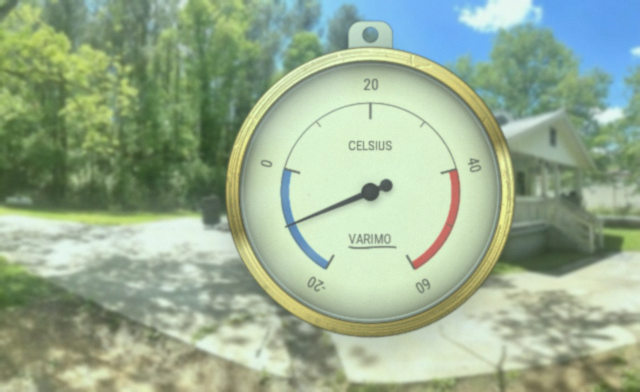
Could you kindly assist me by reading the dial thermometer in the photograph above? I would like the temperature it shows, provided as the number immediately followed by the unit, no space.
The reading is -10°C
